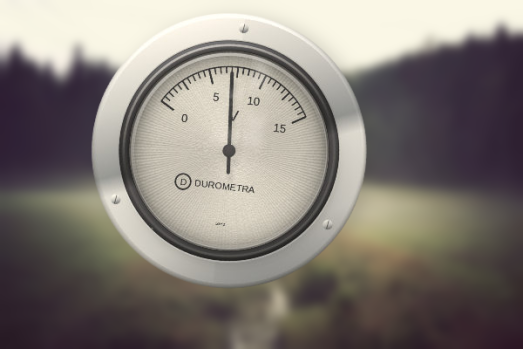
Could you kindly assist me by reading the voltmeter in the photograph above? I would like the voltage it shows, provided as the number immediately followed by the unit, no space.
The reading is 7V
